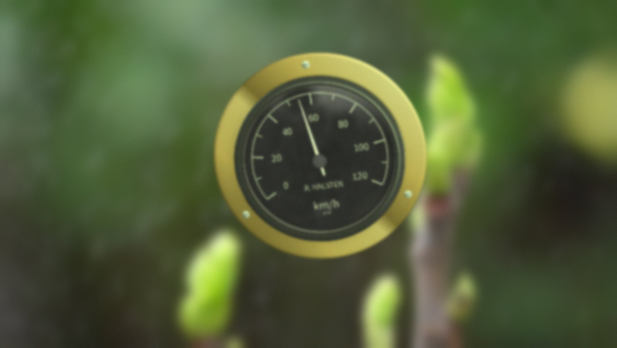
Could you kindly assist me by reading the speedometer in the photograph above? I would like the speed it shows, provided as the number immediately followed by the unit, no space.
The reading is 55km/h
